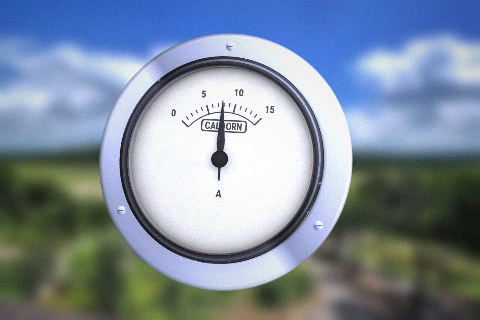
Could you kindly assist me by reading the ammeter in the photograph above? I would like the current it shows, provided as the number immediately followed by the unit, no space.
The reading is 8A
